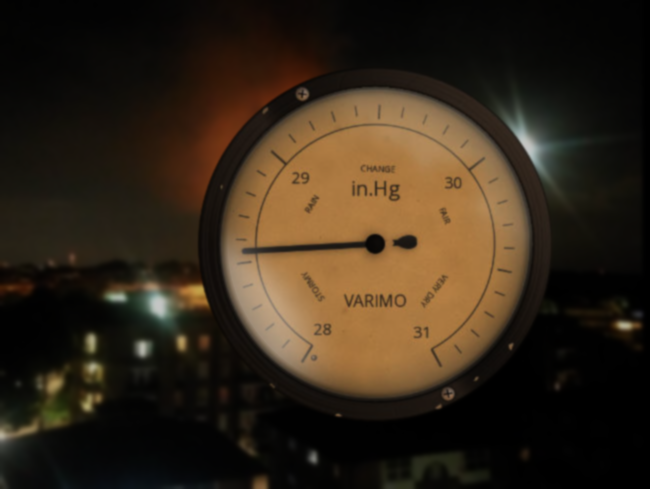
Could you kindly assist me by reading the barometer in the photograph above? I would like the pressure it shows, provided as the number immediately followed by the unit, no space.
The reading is 28.55inHg
